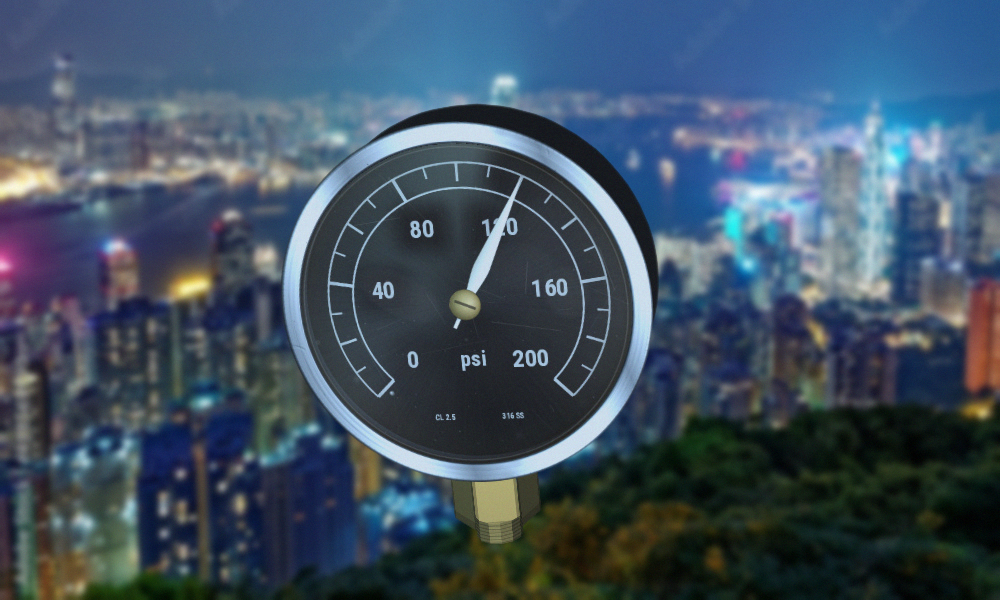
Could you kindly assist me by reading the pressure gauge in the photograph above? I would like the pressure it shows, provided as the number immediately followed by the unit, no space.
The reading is 120psi
